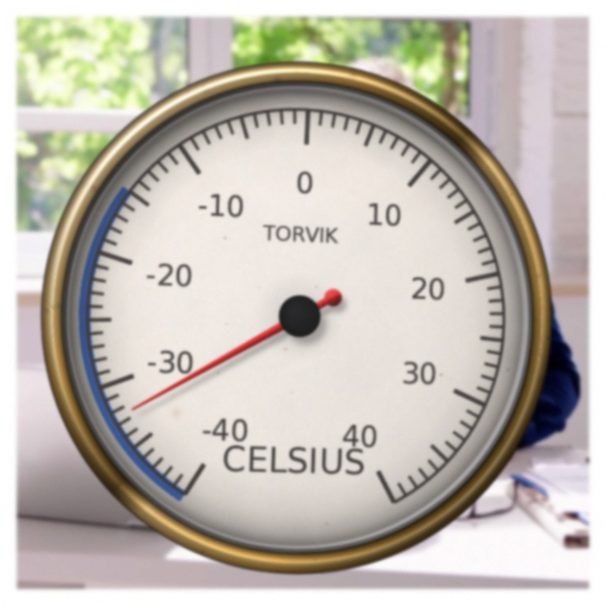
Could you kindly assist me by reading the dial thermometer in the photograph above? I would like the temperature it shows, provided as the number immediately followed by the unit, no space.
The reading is -32.5°C
